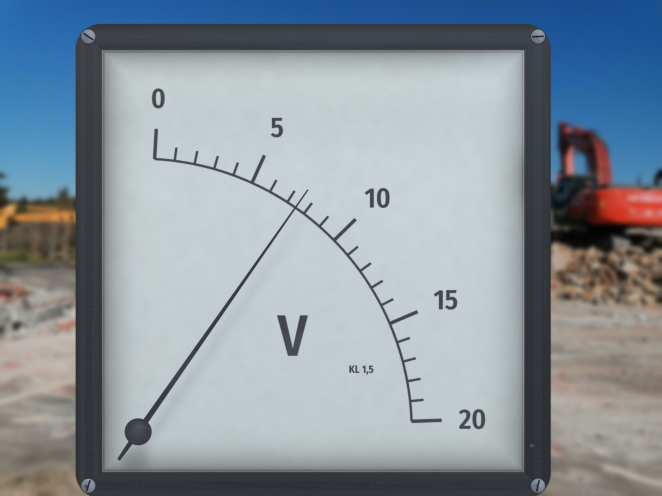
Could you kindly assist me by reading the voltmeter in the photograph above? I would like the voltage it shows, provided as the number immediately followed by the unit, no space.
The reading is 7.5V
